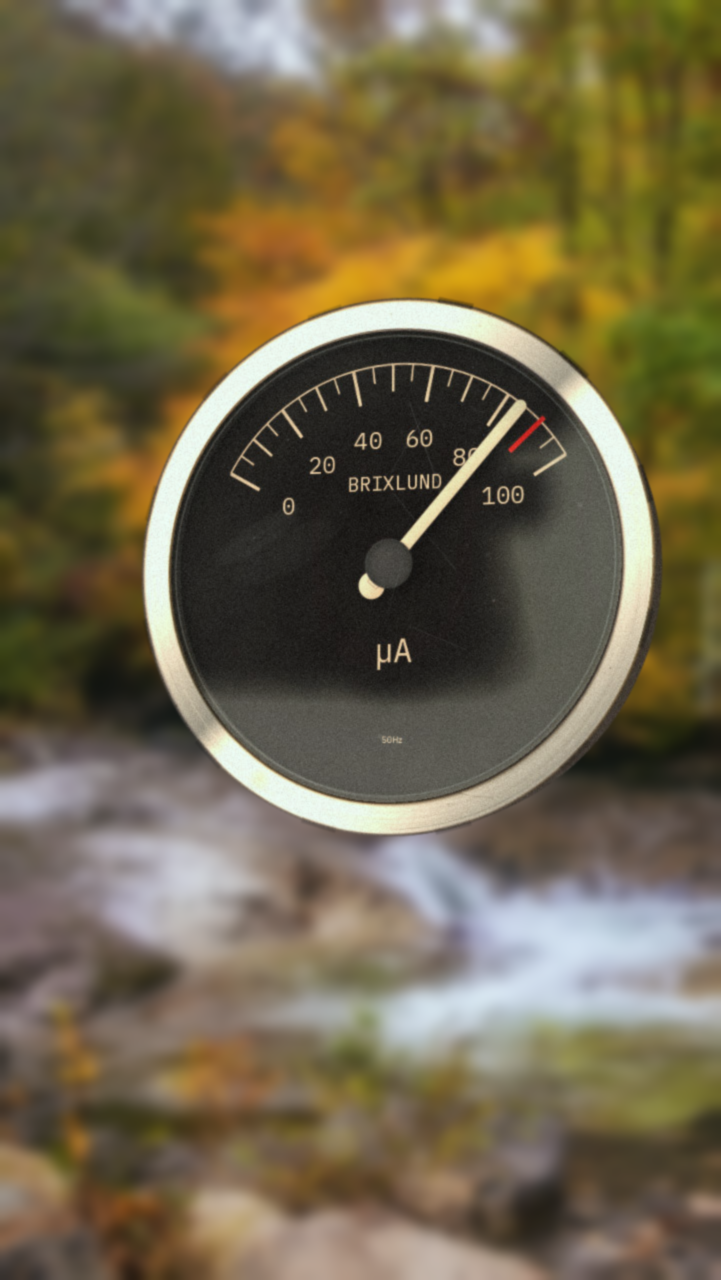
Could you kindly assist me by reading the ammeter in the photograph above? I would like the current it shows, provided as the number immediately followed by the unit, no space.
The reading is 85µA
